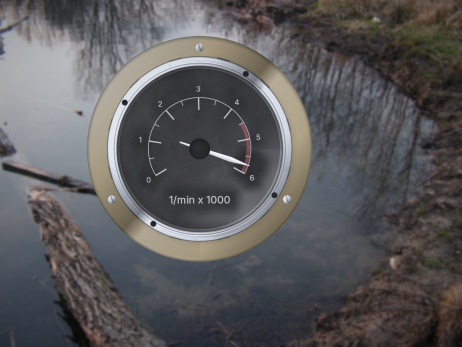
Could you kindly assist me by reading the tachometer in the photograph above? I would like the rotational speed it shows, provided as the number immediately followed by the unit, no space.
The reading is 5750rpm
